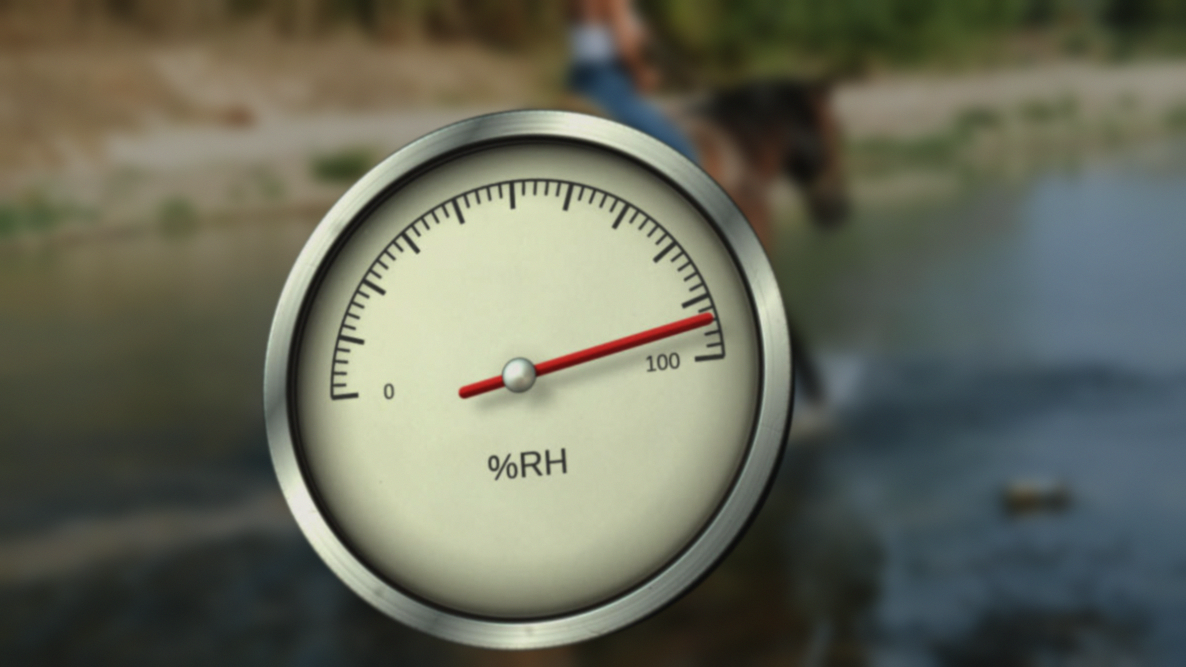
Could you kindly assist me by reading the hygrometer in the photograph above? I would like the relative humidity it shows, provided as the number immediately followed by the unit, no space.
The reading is 94%
